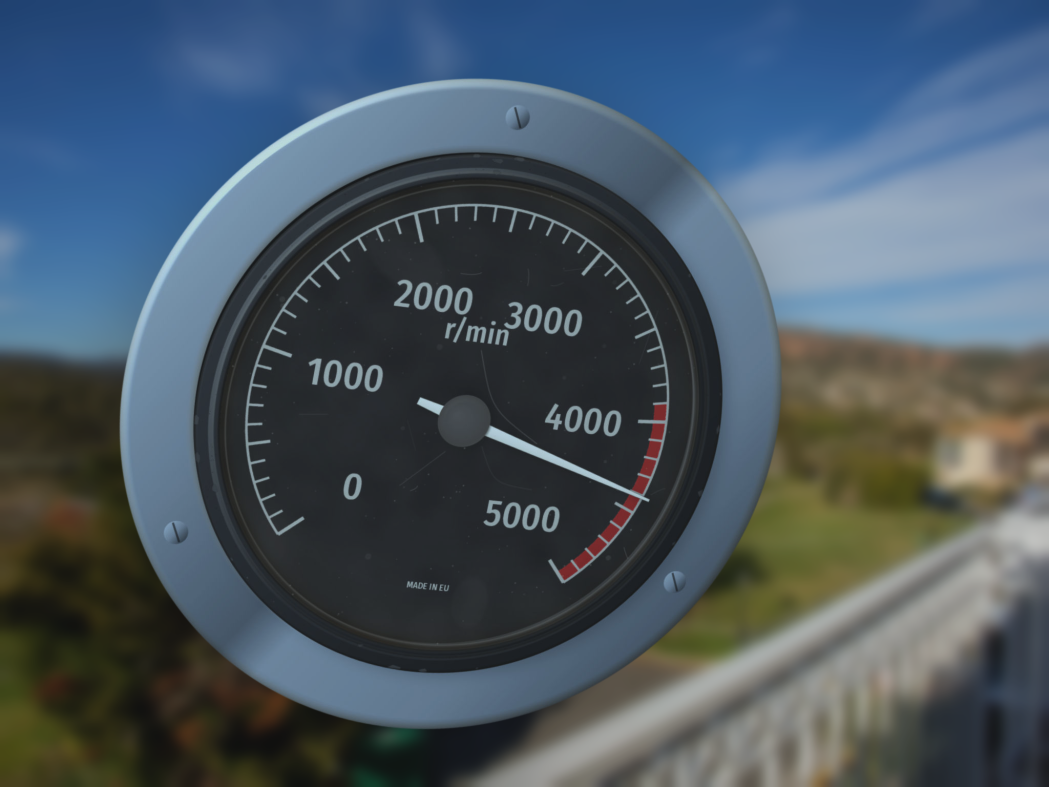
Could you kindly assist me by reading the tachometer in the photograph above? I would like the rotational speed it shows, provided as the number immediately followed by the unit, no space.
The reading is 4400rpm
